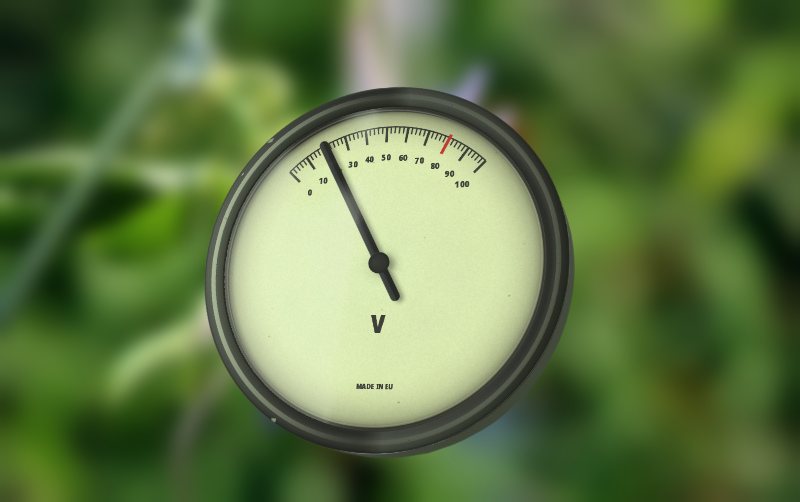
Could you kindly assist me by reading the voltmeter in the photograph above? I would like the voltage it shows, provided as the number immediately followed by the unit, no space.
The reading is 20V
